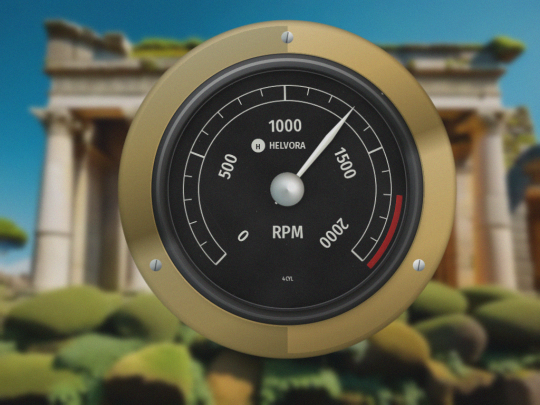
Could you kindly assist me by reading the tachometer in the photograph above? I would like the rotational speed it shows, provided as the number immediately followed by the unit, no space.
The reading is 1300rpm
